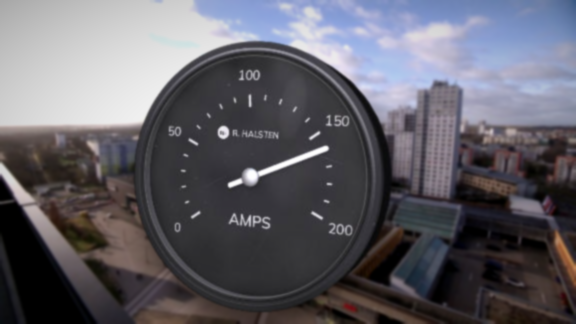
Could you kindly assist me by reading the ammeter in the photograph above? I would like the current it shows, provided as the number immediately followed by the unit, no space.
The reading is 160A
